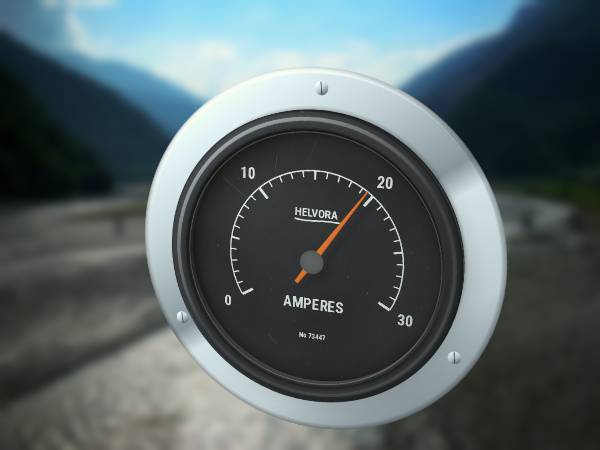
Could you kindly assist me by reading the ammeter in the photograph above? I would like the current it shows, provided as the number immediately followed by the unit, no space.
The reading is 19.5A
